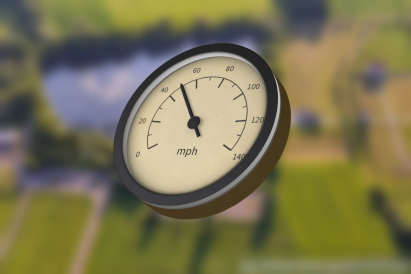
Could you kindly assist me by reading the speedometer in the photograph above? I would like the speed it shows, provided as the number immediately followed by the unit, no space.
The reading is 50mph
